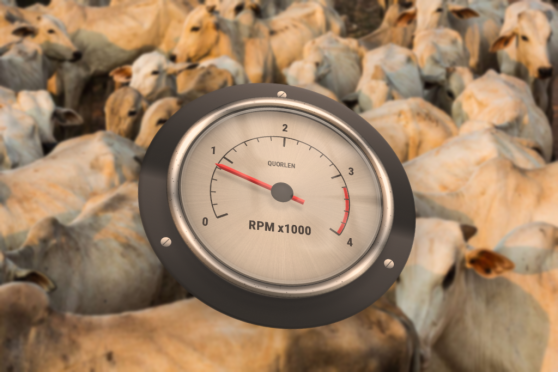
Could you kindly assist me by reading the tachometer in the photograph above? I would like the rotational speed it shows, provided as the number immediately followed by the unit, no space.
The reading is 800rpm
